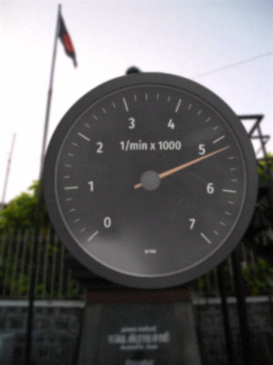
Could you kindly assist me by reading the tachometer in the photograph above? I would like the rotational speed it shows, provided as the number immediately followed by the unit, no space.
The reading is 5200rpm
